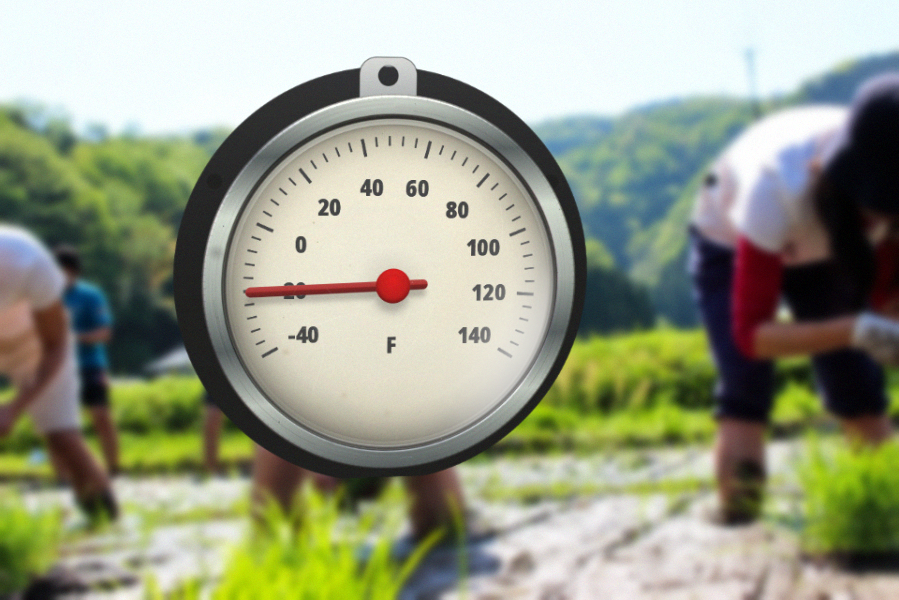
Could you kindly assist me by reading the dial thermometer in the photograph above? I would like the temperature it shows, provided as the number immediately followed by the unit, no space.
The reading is -20°F
